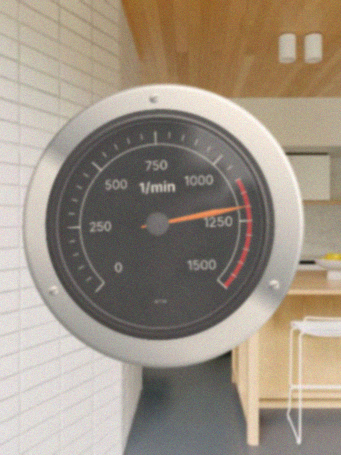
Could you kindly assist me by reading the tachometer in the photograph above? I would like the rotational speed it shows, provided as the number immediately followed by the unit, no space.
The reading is 1200rpm
